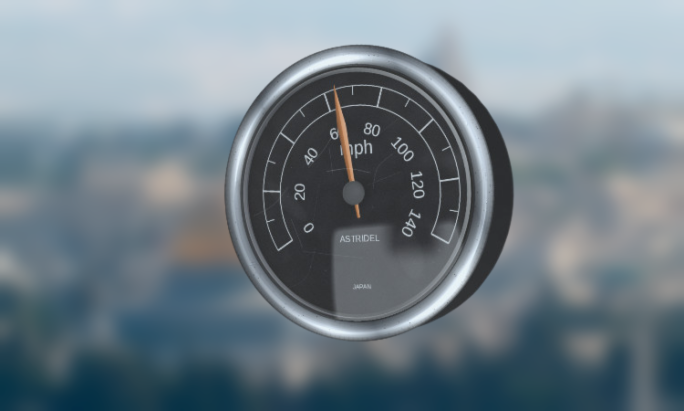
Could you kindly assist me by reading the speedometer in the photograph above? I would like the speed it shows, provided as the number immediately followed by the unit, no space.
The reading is 65mph
